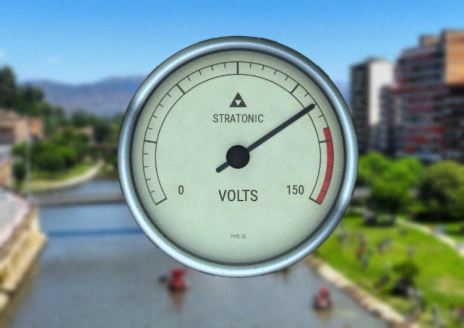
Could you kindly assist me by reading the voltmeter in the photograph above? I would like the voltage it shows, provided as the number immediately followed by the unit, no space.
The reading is 110V
